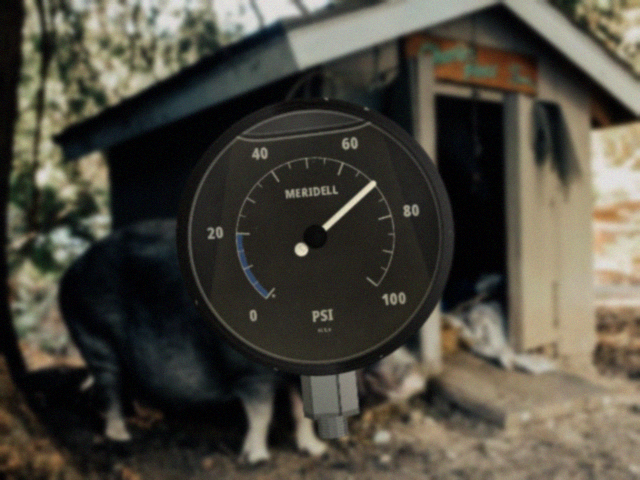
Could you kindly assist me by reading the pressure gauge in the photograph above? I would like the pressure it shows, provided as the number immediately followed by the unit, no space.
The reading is 70psi
